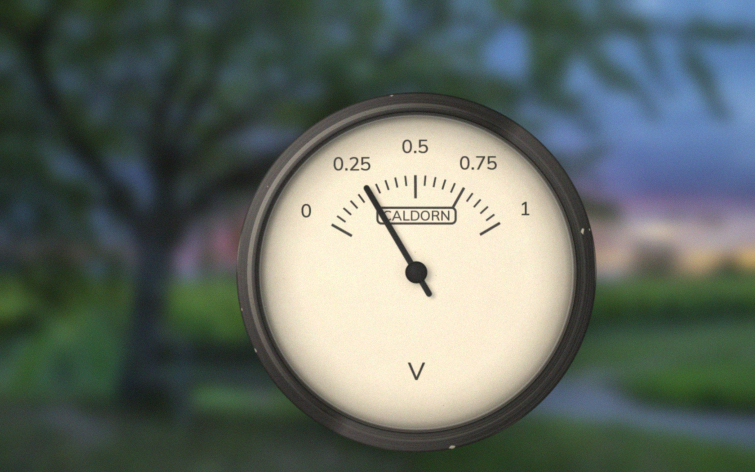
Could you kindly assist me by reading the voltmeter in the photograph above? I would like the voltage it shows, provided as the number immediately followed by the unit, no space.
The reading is 0.25V
